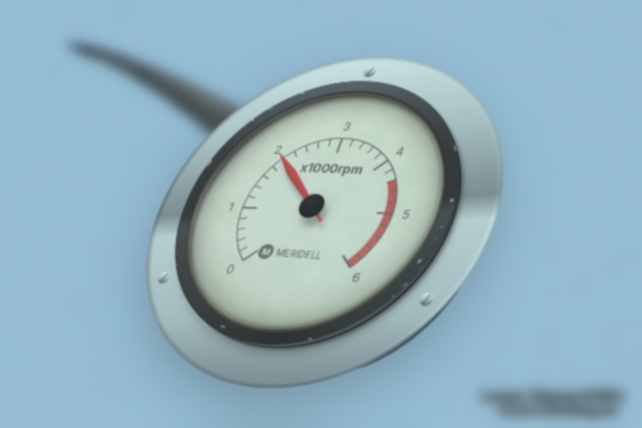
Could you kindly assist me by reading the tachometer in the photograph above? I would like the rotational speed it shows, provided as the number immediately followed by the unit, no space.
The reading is 2000rpm
